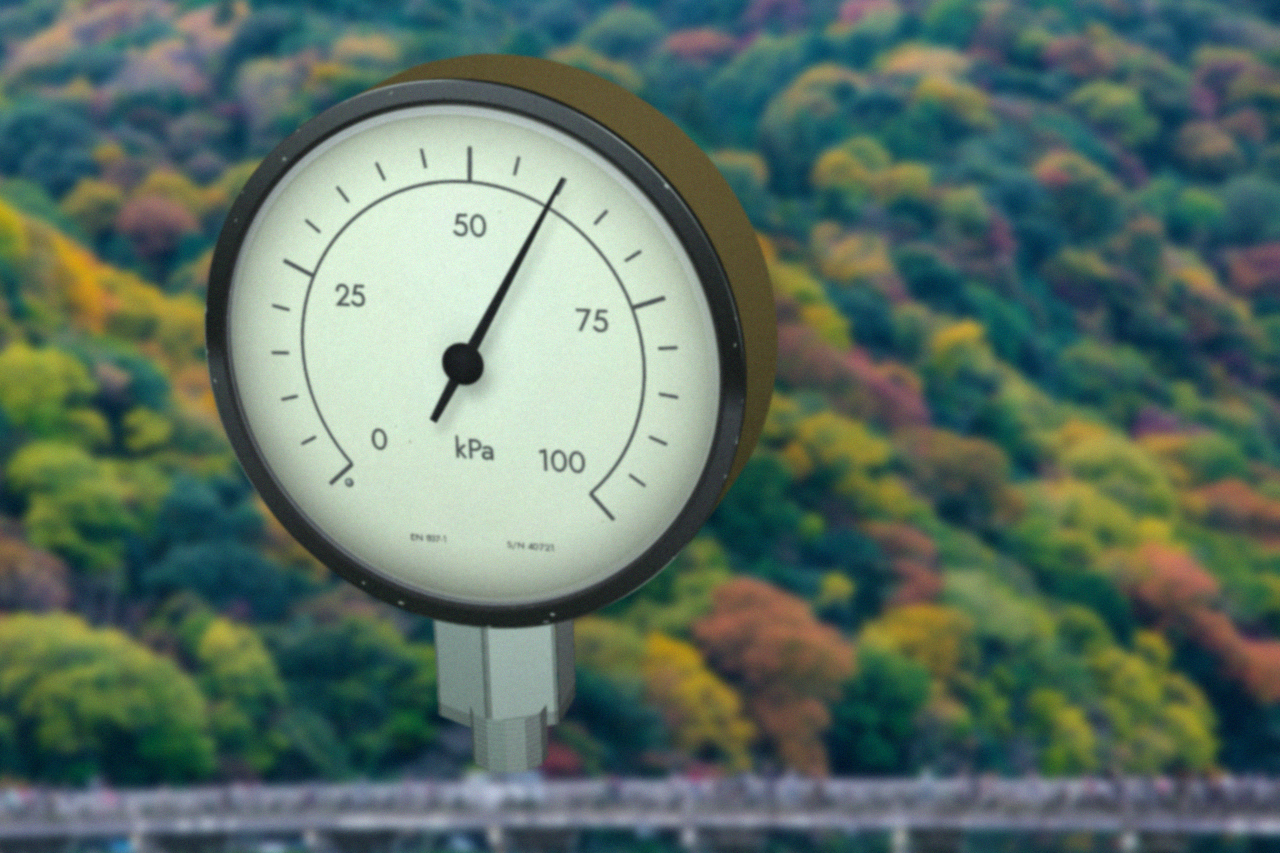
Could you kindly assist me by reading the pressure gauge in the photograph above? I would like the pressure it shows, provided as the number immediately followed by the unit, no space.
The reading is 60kPa
